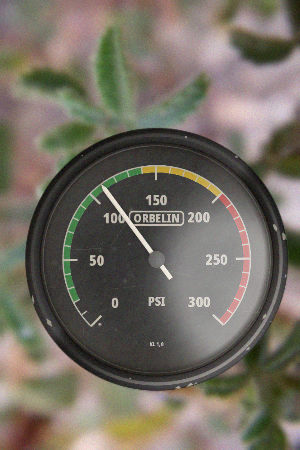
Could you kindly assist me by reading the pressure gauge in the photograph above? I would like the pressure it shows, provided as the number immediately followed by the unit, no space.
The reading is 110psi
